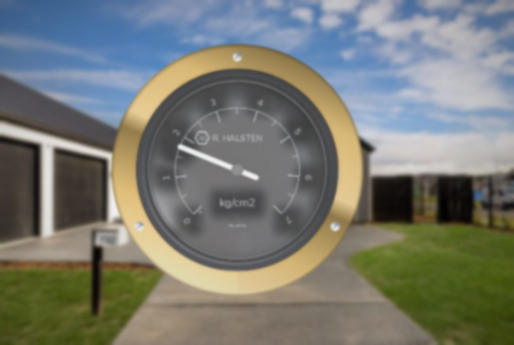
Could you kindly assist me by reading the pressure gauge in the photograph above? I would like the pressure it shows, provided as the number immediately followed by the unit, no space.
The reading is 1.75kg/cm²
